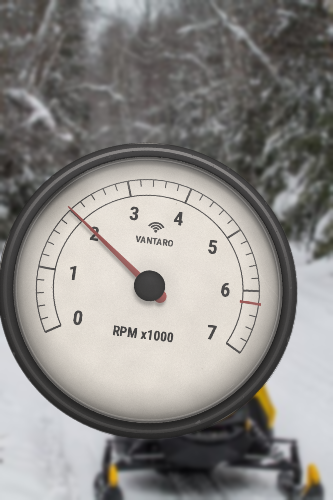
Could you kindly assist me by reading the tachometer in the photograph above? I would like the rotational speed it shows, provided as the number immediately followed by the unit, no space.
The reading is 2000rpm
